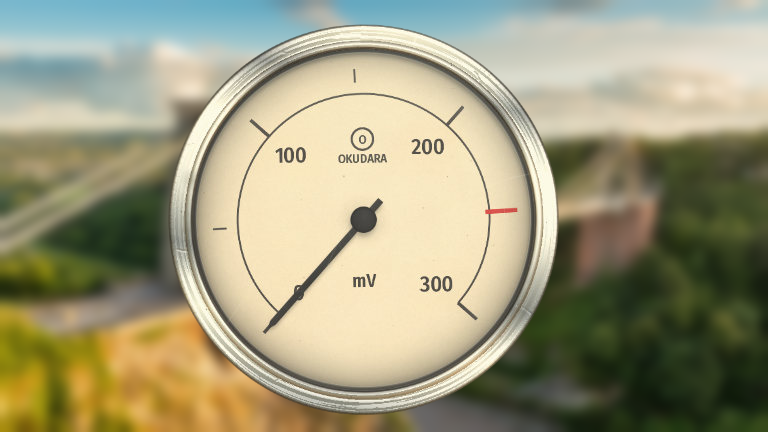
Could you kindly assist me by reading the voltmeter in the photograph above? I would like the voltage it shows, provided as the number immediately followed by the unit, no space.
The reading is 0mV
